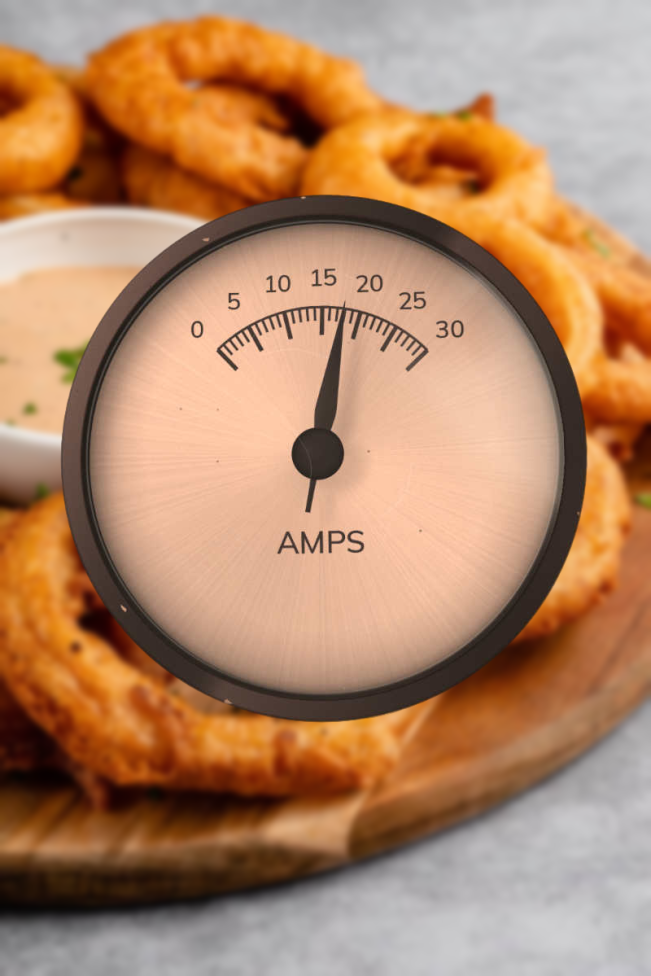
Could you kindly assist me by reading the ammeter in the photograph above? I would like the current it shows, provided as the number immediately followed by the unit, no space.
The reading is 18A
